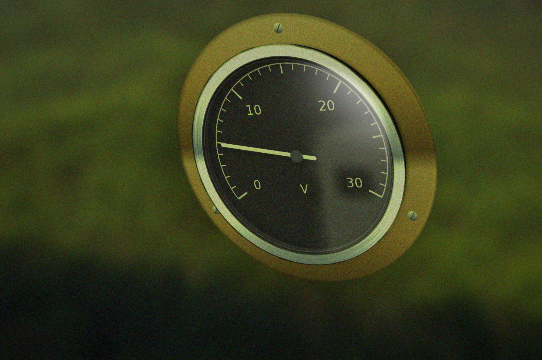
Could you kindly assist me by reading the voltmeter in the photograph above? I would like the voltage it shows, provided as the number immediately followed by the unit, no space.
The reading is 5V
